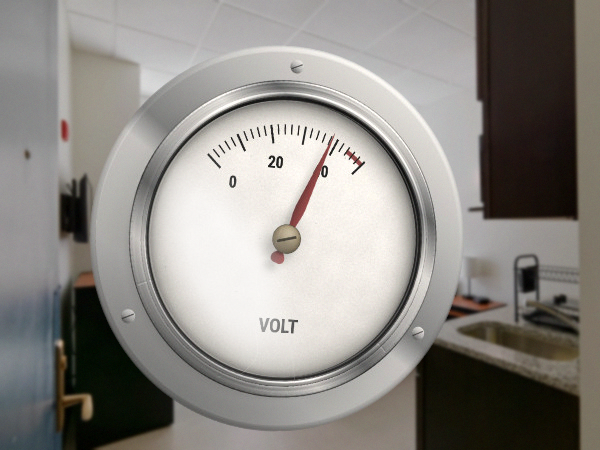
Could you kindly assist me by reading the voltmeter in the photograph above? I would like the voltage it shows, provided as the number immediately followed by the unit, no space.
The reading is 38V
